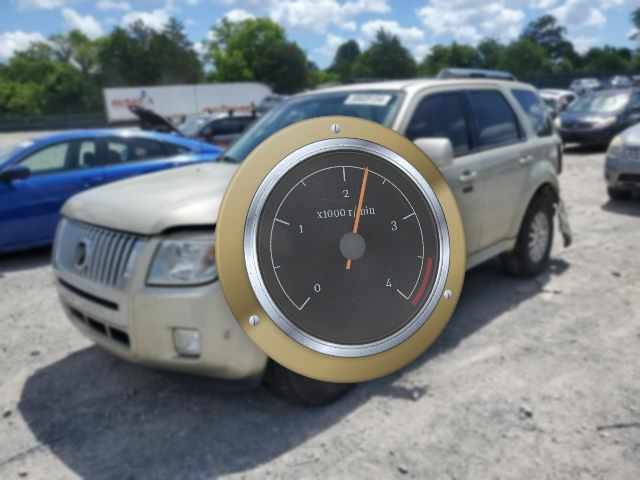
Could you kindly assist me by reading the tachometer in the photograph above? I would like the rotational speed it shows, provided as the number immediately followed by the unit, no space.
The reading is 2250rpm
